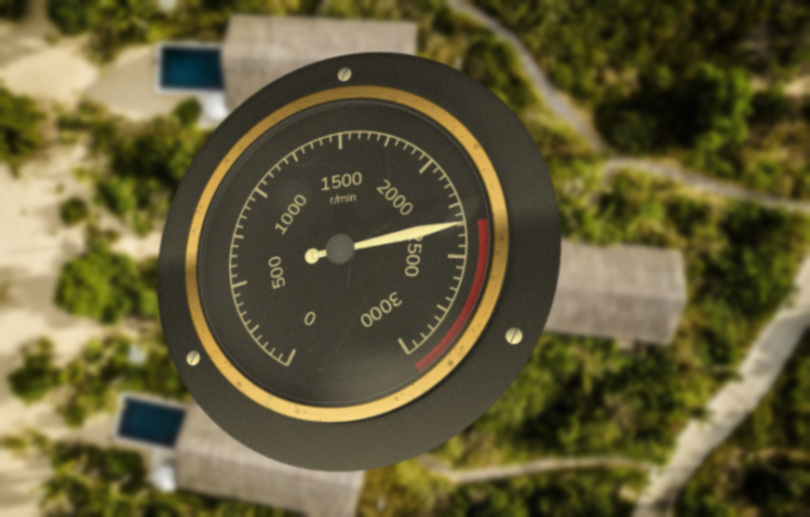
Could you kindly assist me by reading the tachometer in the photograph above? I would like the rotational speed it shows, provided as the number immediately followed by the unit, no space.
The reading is 2350rpm
